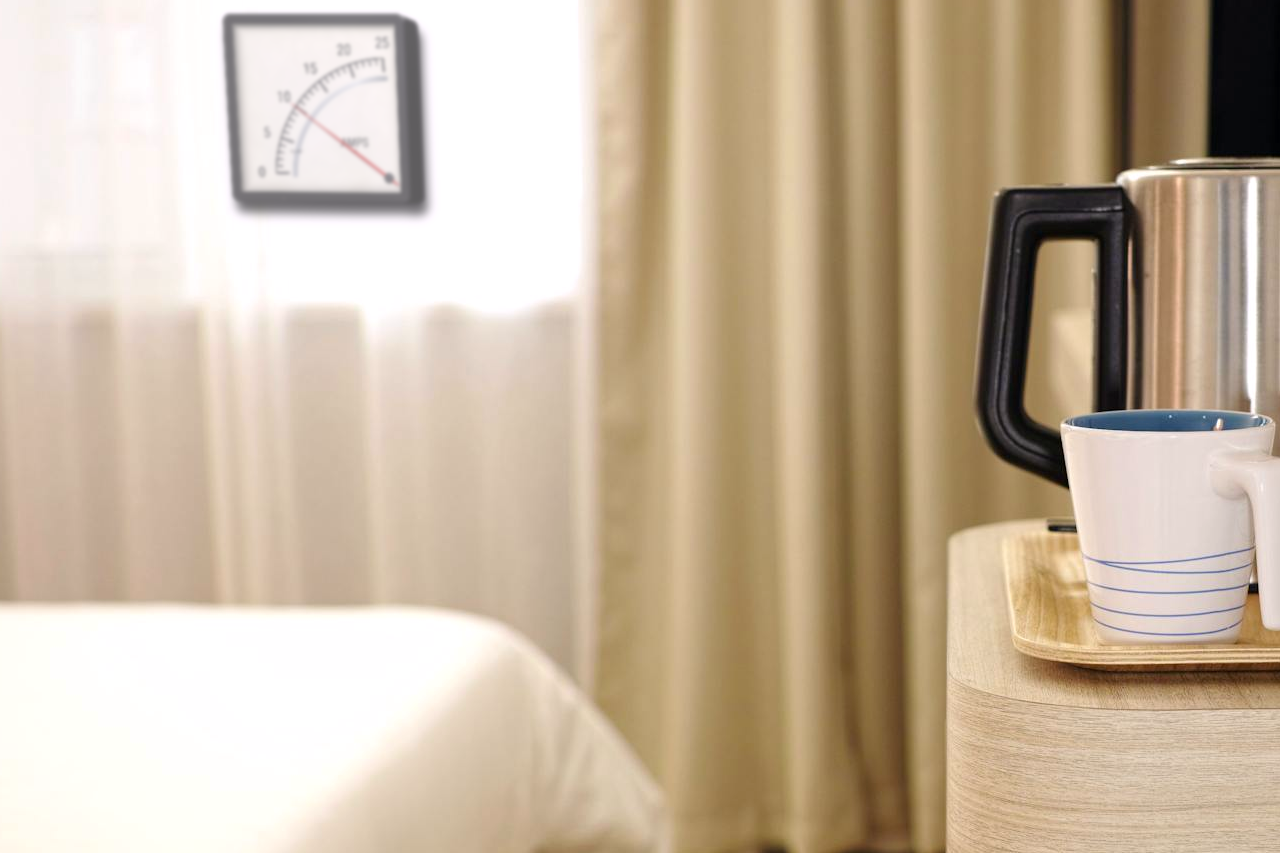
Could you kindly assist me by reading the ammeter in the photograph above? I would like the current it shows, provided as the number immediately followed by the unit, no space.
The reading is 10A
